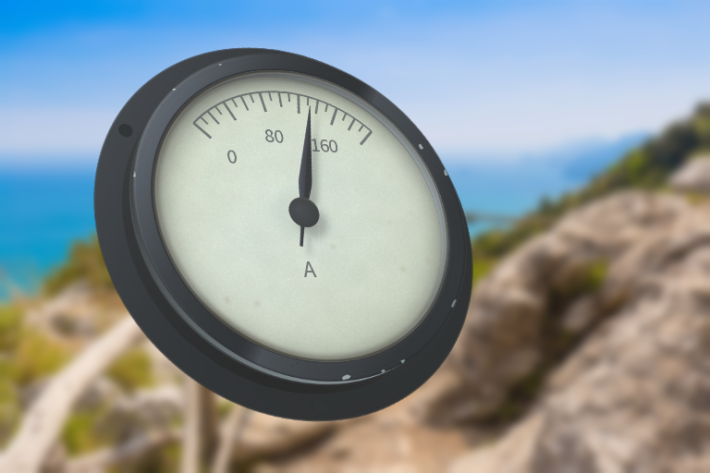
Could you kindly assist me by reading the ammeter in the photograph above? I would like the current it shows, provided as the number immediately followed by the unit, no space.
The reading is 130A
